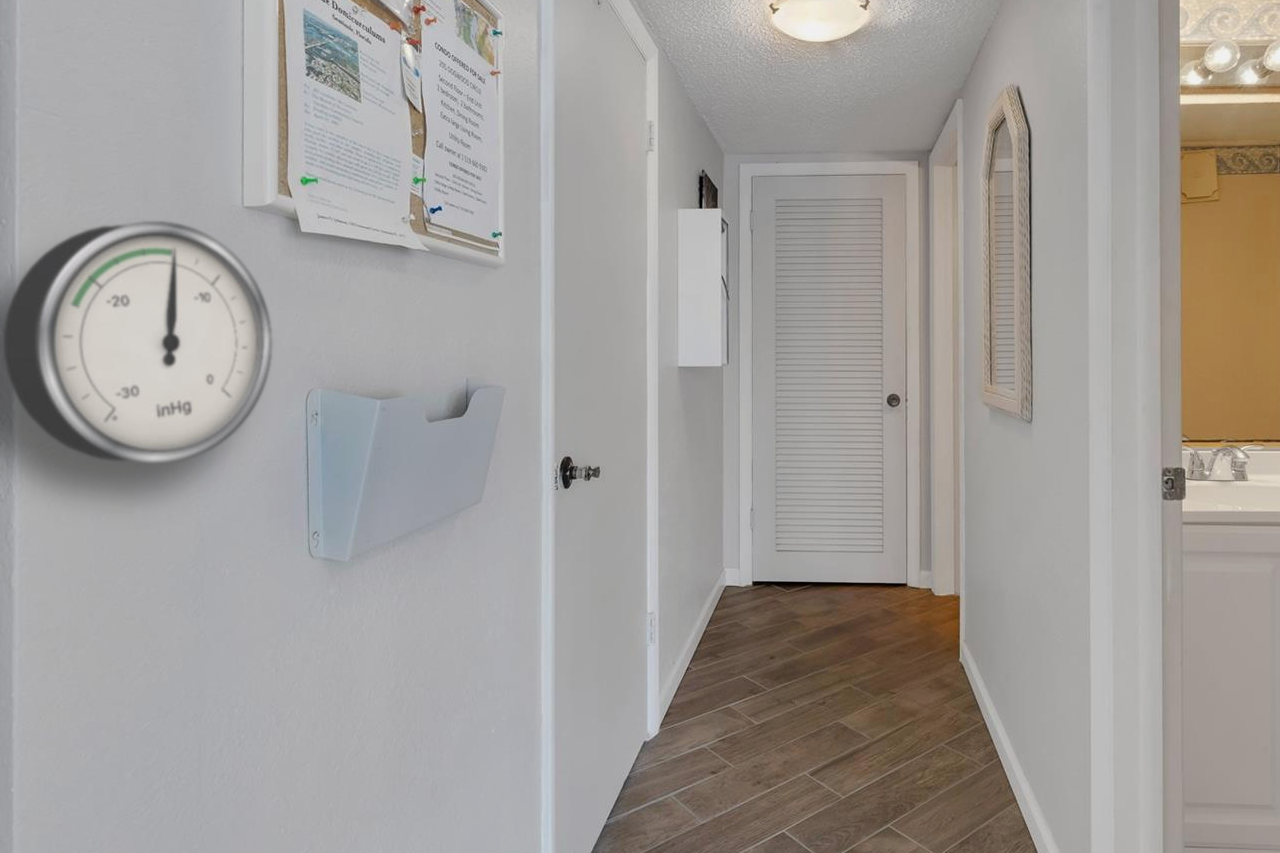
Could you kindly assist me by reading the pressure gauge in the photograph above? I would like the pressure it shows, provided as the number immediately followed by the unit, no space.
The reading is -14inHg
